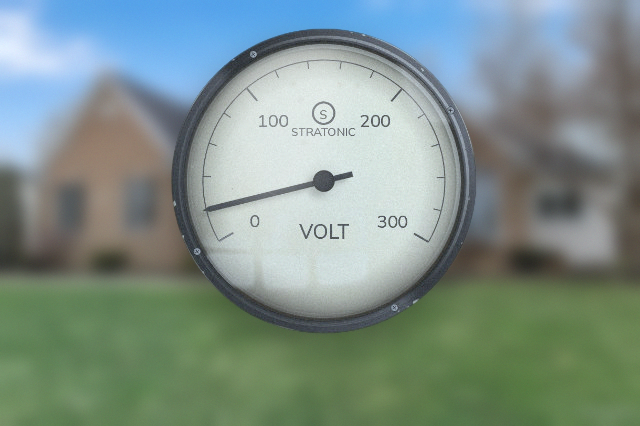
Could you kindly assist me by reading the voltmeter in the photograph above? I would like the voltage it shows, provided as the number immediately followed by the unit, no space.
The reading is 20V
